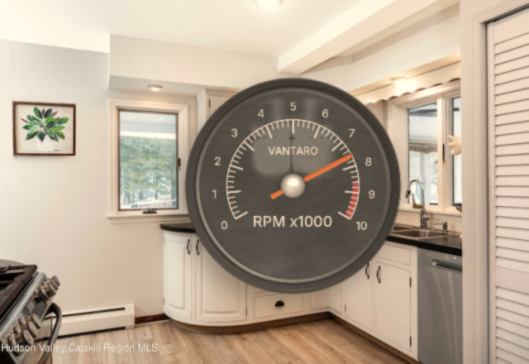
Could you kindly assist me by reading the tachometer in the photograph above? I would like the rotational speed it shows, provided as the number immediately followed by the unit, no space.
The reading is 7600rpm
